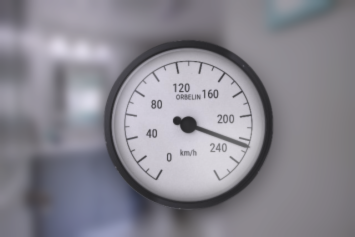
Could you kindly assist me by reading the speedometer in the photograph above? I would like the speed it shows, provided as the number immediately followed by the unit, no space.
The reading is 225km/h
